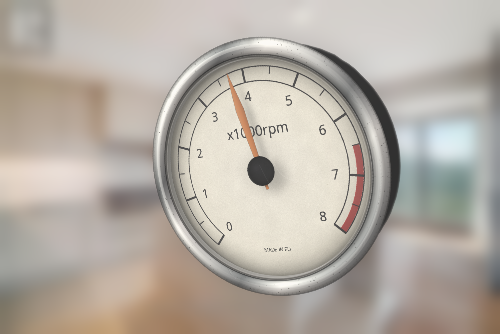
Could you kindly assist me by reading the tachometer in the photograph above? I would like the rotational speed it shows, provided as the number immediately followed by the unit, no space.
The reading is 3750rpm
